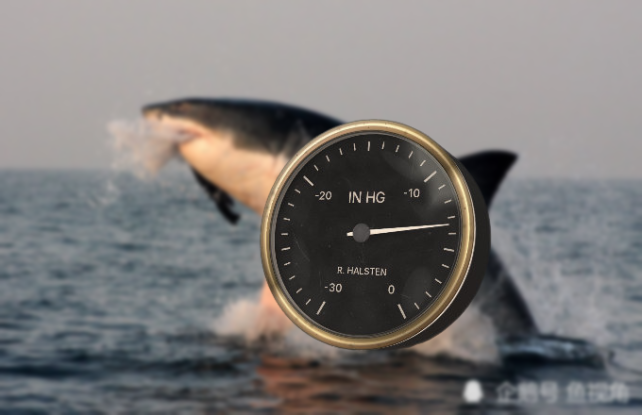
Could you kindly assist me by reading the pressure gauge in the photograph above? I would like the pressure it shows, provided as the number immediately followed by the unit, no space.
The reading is -6.5inHg
